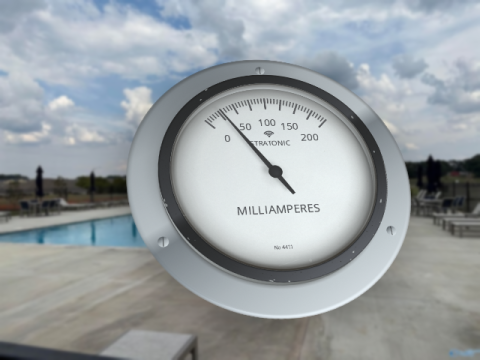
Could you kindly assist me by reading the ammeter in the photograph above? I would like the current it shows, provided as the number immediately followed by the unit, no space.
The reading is 25mA
